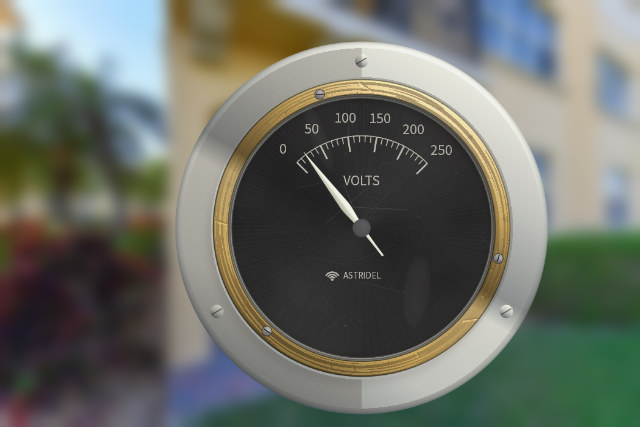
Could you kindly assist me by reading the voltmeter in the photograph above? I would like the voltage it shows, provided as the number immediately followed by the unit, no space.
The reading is 20V
